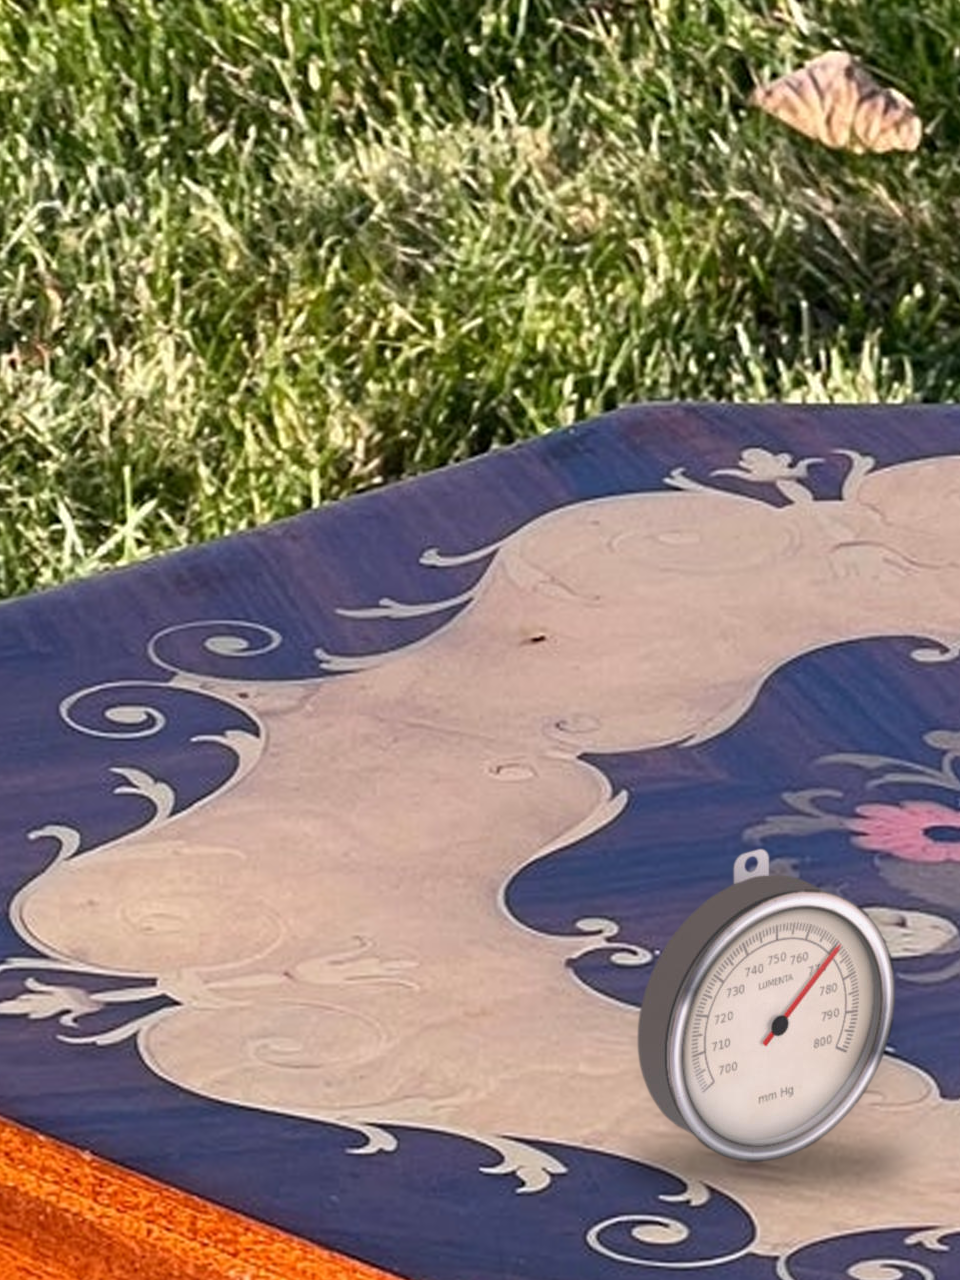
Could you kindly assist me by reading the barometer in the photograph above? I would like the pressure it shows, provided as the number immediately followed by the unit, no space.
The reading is 770mmHg
